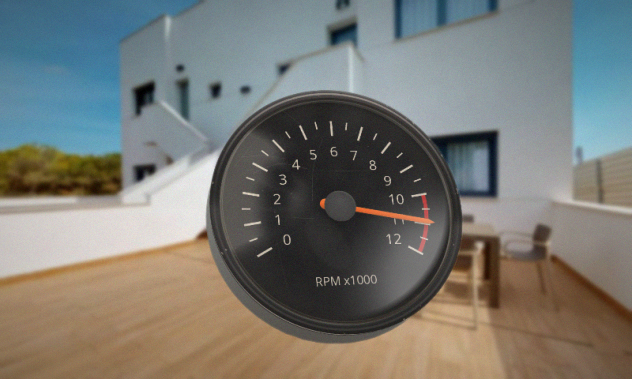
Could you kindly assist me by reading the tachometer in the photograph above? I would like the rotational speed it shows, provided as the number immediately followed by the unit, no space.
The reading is 11000rpm
